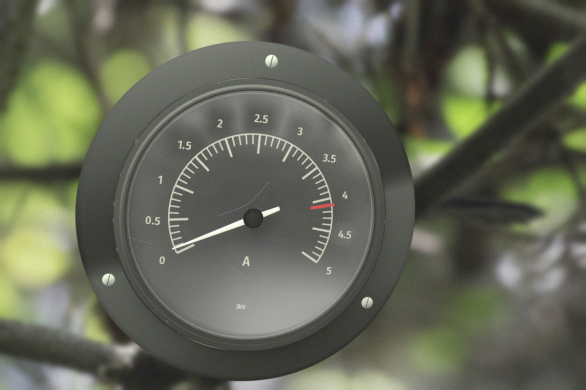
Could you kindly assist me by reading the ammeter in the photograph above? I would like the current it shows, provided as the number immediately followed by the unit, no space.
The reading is 0.1A
